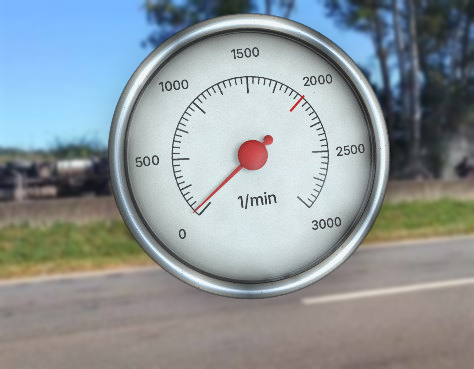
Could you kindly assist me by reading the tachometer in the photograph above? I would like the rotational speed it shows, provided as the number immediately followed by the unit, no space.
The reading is 50rpm
